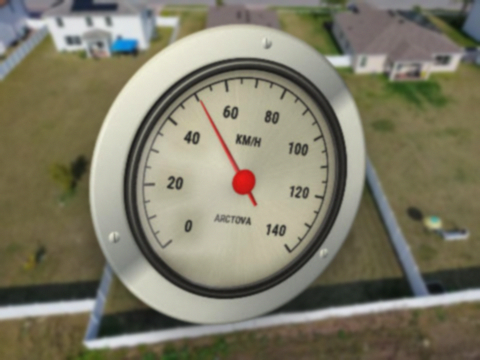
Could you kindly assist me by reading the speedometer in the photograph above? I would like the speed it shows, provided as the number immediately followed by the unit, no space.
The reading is 50km/h
